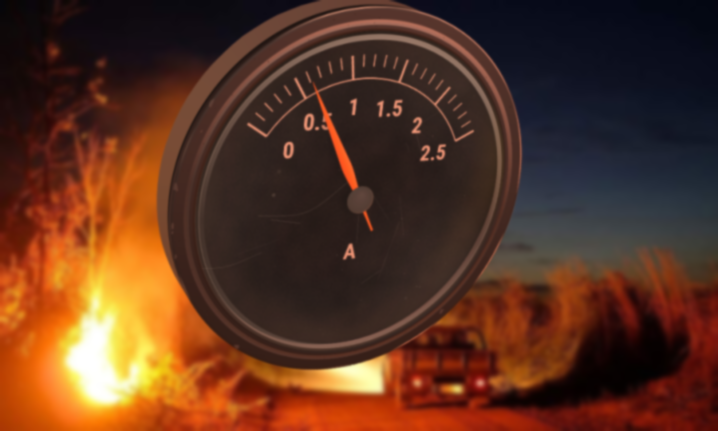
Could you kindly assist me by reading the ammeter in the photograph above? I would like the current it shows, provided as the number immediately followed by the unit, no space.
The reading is 0.6A
